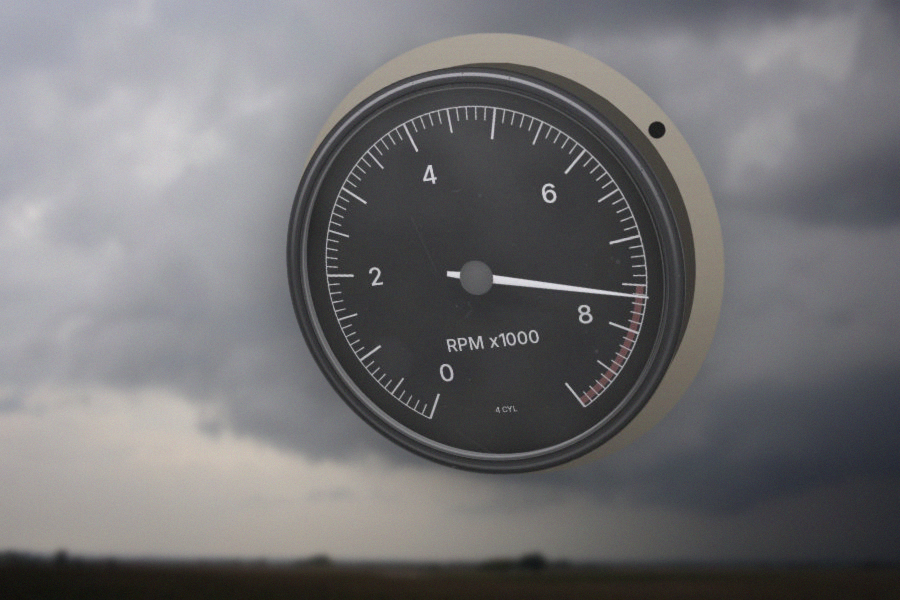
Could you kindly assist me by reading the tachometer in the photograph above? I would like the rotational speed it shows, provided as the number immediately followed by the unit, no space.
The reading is 7600rpm
